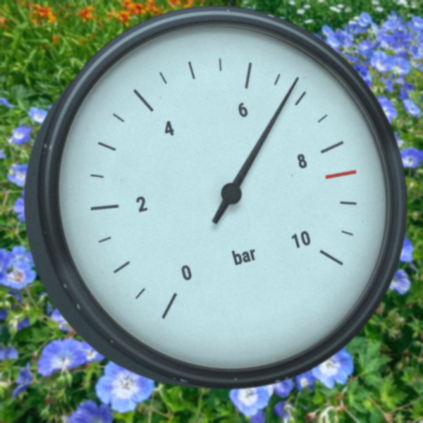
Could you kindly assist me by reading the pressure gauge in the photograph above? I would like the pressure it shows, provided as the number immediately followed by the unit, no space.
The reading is 6.75bar
